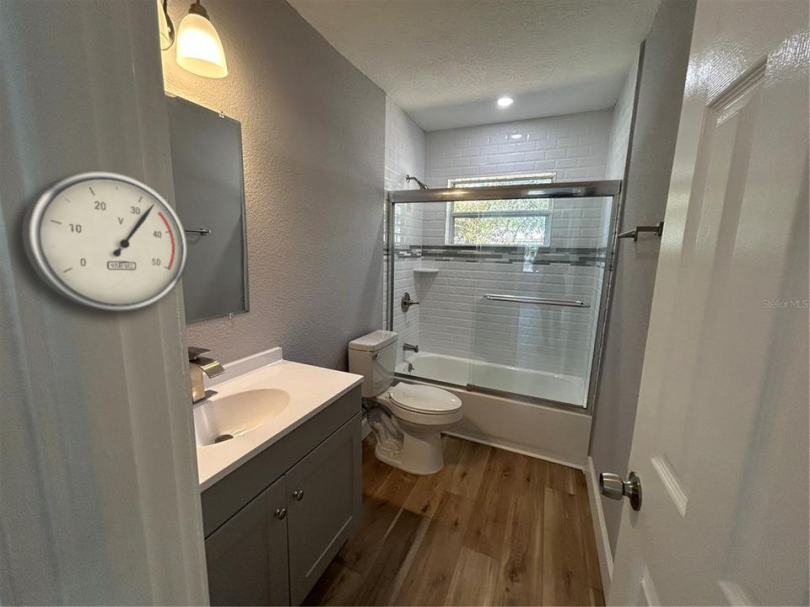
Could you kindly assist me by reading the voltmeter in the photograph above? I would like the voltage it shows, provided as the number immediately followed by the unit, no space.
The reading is 32.5V
